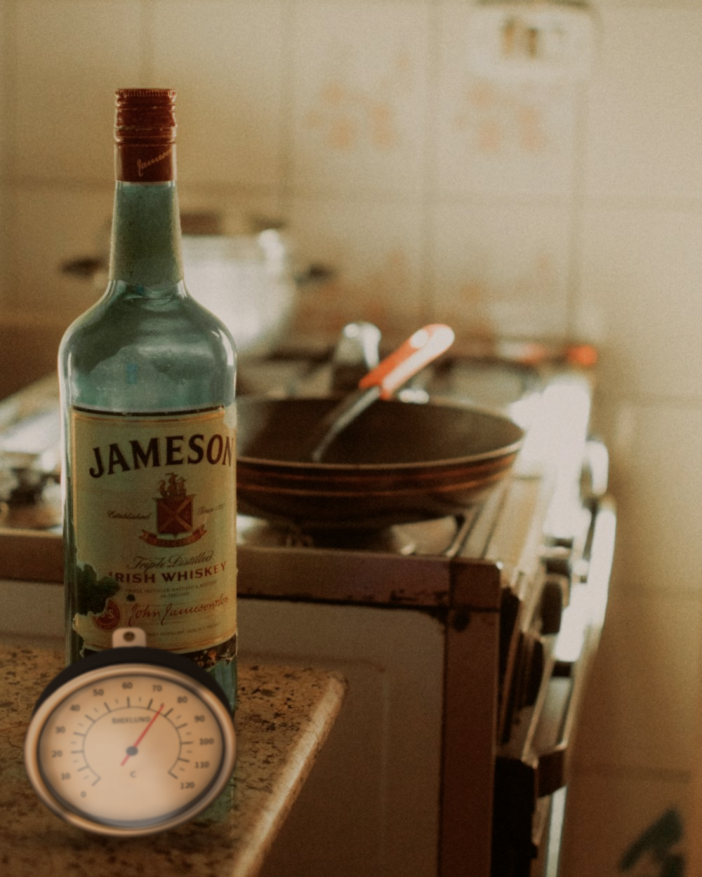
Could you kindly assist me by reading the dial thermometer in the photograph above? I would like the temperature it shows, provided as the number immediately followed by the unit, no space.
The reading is 75°C
